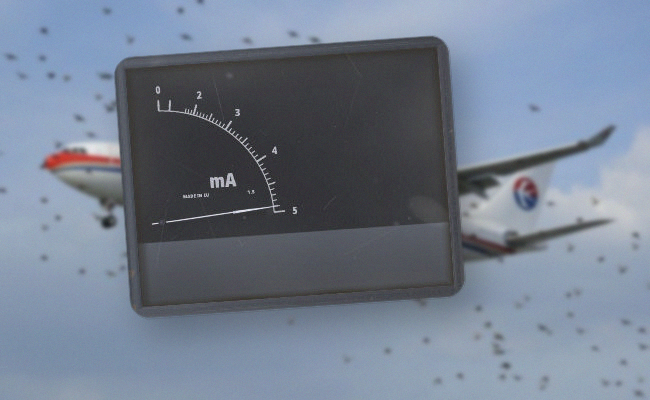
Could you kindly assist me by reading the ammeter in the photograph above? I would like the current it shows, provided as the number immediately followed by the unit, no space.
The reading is 4.9mA
